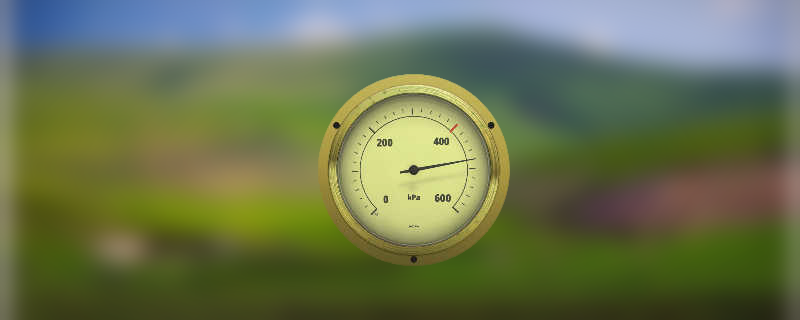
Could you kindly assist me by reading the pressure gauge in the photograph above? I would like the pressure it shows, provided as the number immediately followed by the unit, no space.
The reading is 480kPa
